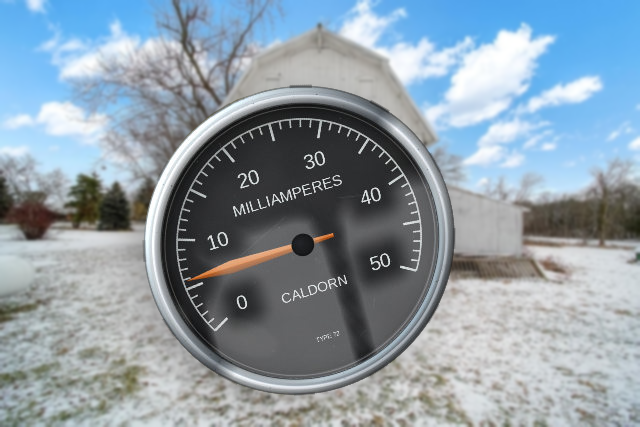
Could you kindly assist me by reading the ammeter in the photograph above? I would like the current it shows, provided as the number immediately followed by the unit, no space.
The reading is 6mA
